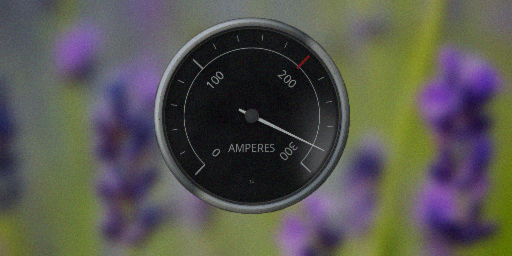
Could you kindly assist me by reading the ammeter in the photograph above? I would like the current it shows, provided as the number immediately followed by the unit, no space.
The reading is 280A
